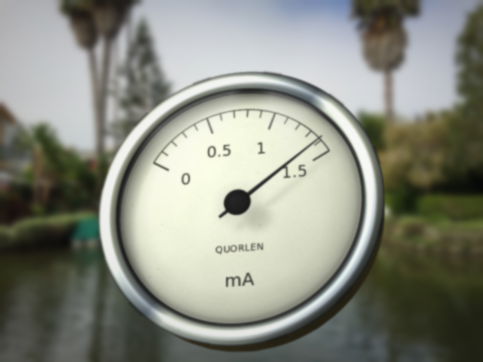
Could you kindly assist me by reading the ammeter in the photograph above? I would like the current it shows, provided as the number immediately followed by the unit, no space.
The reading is 1.4mA
